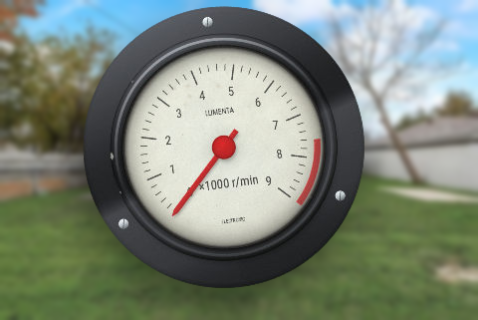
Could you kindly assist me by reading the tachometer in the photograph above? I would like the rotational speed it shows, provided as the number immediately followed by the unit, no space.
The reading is 0rpm
